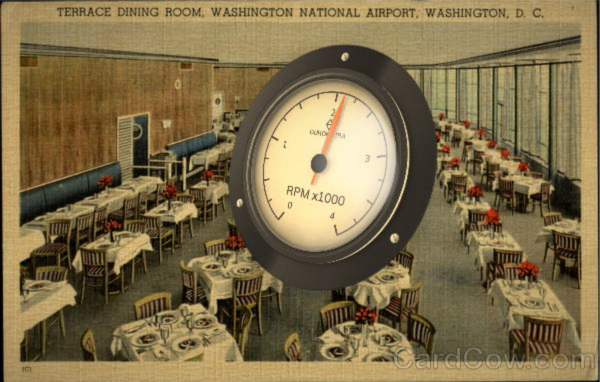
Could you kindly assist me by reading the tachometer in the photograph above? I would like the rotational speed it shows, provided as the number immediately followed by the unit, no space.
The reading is 2125rpm
